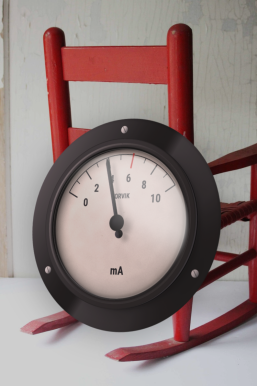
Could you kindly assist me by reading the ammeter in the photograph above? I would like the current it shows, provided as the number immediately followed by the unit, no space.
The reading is 4mA
